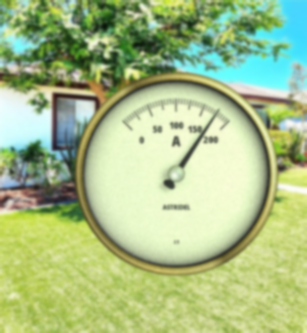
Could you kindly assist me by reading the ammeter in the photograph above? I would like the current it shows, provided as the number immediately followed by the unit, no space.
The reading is 175A
